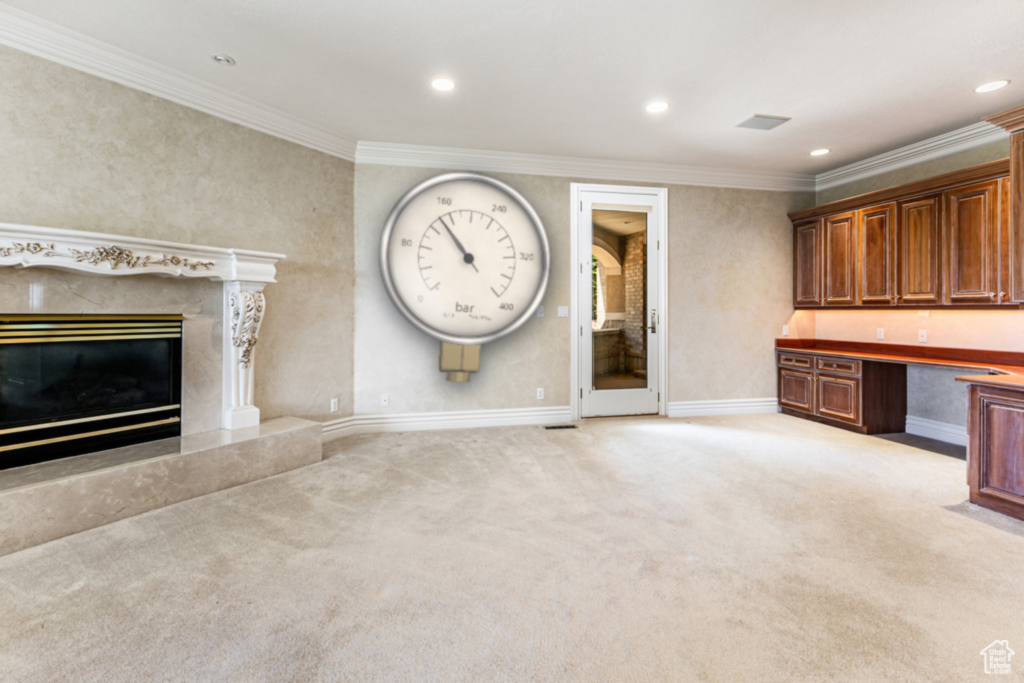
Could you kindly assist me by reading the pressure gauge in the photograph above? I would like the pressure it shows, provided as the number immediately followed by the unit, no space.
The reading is 140bar
